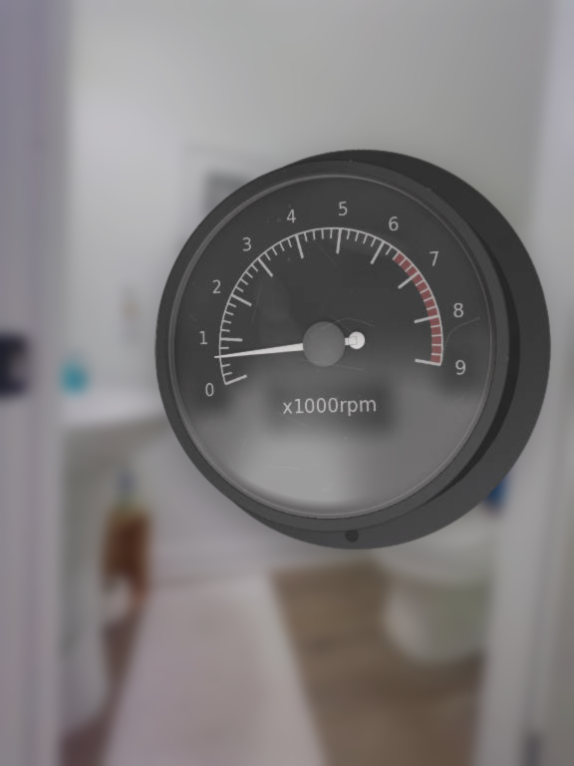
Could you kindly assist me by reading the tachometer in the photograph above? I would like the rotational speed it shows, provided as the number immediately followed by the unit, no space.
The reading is 600rpm
